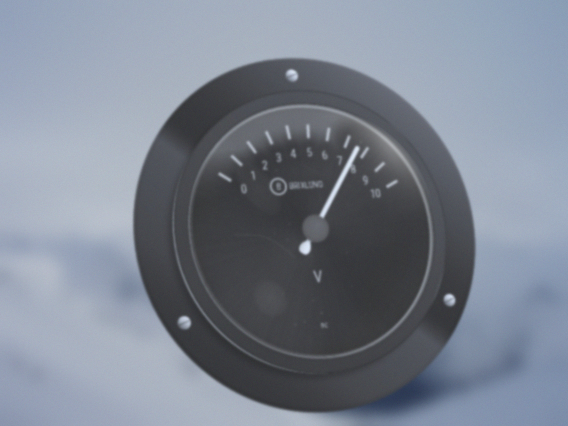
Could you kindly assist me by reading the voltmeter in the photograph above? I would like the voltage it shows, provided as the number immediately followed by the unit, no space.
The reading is 7.5V
